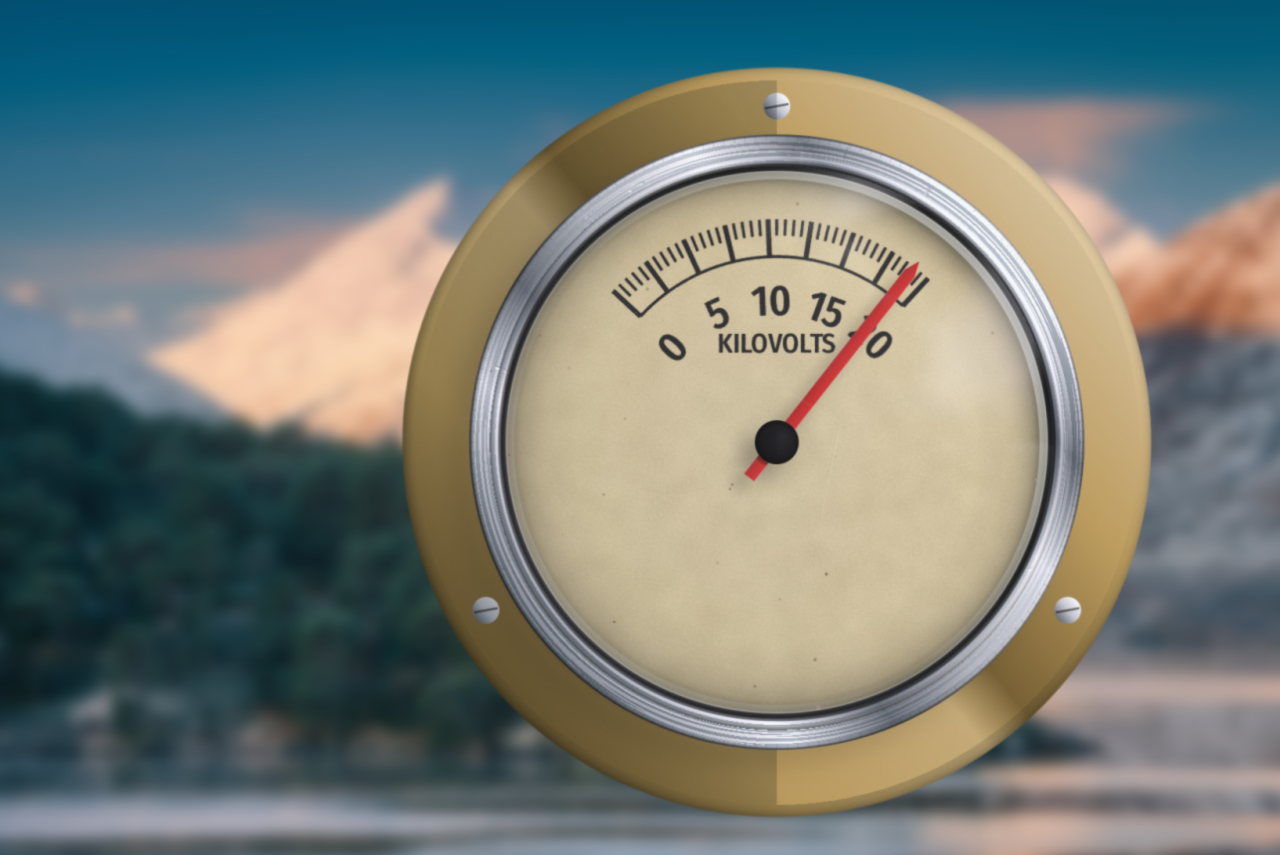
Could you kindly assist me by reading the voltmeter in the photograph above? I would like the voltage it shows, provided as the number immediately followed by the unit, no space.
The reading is 19kV
